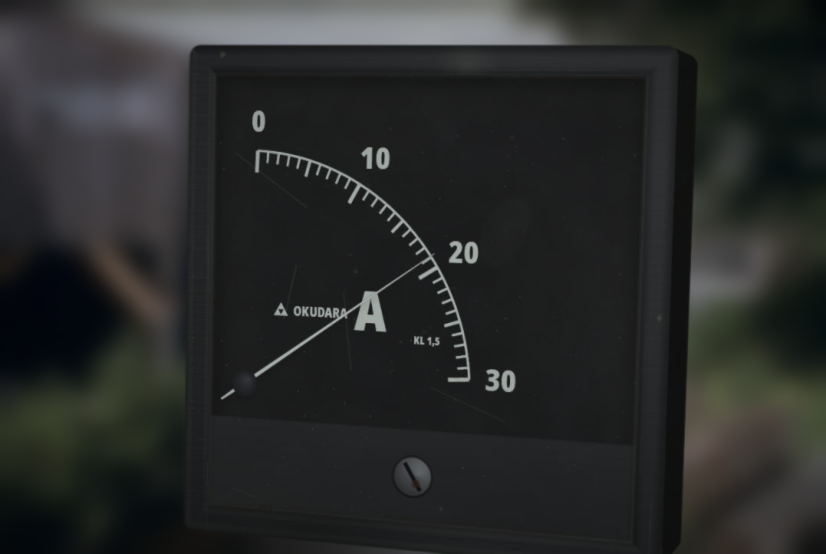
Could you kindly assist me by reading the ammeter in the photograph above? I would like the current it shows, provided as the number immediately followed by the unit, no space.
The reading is 19A
